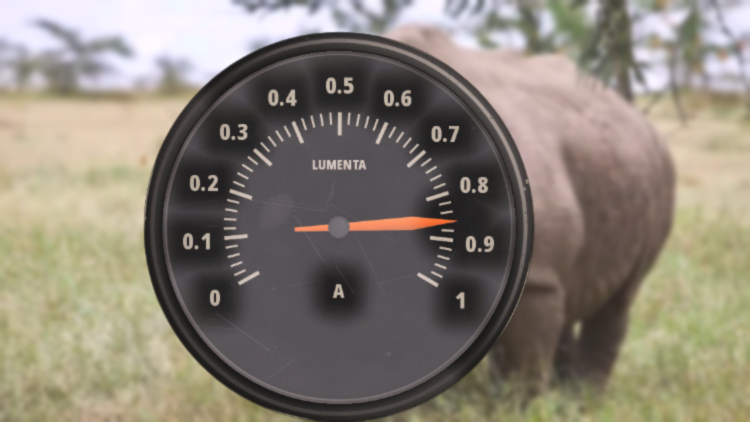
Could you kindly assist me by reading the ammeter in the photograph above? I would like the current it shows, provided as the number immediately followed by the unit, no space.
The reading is 0.86A
